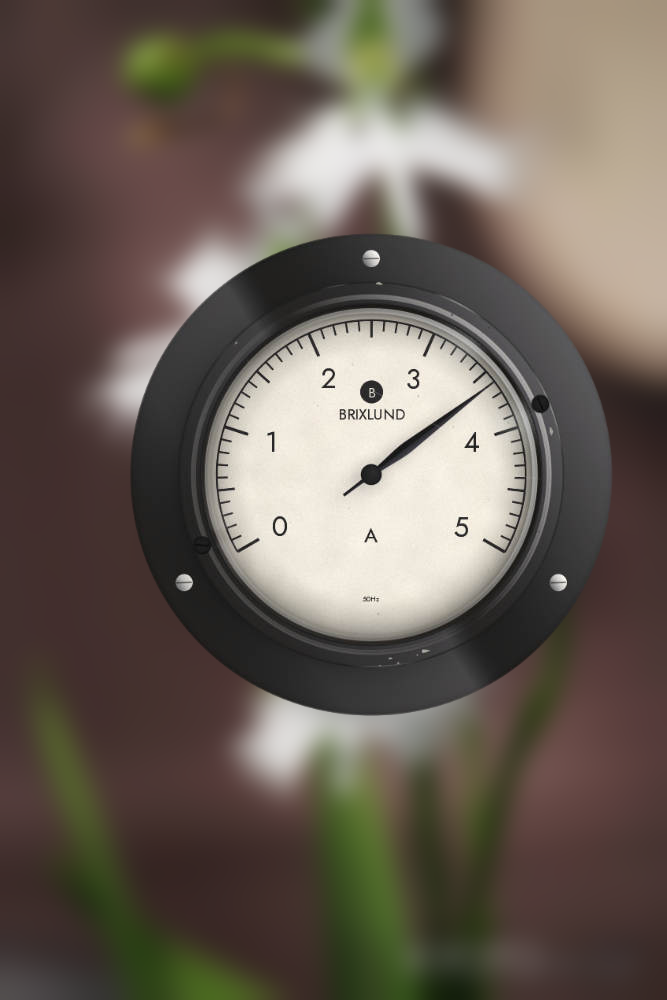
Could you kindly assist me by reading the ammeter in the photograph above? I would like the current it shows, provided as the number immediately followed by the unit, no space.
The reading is 3.6A
